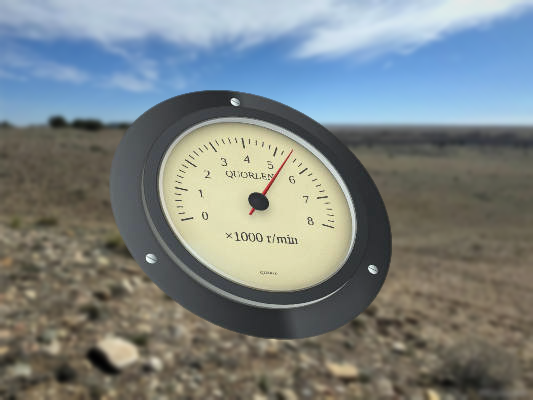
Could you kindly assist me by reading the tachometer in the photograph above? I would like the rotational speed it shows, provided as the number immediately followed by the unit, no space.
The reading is 5400rpm
